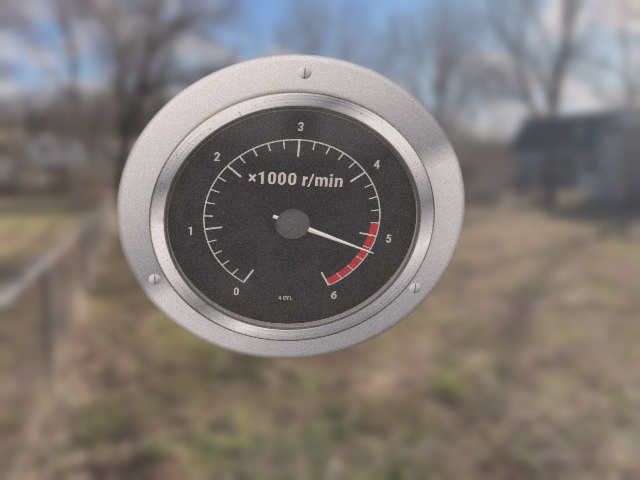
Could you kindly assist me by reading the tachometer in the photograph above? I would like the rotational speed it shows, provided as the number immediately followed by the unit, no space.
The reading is 5200rpm
